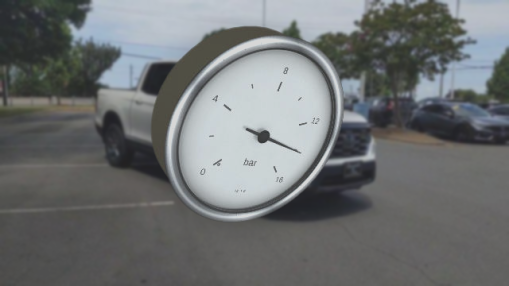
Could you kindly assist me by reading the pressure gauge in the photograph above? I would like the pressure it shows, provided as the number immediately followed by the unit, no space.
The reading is 14bar
